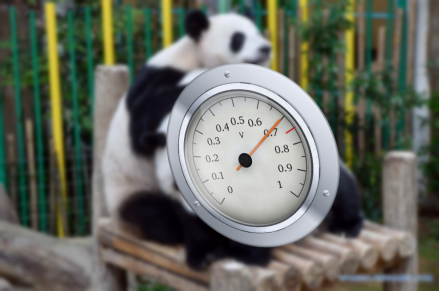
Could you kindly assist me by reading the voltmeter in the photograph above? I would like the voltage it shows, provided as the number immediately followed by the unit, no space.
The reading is 0.7V
